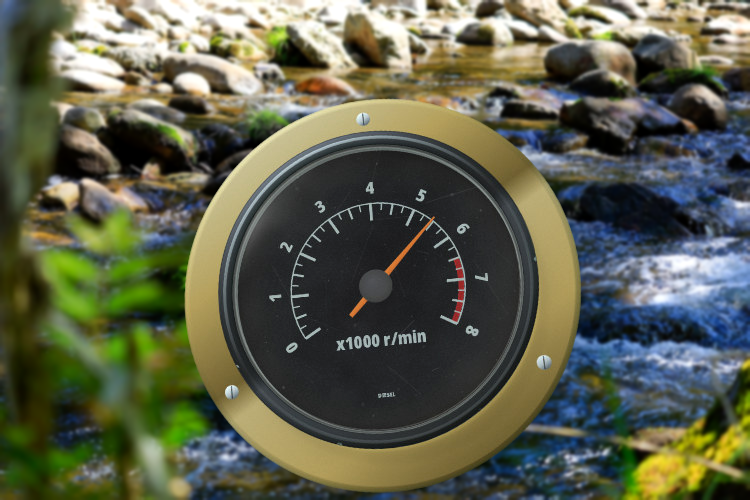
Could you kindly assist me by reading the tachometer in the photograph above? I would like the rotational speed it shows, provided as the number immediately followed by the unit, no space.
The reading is 5500rpm
